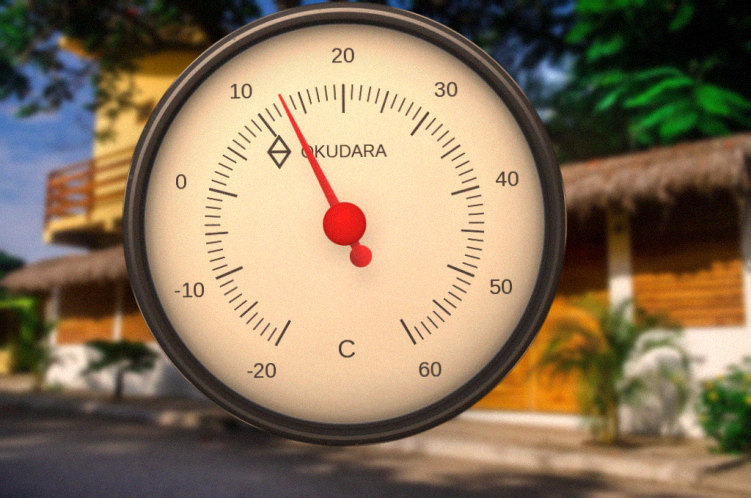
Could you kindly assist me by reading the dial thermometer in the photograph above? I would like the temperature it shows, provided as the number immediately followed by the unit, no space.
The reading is 13°C
